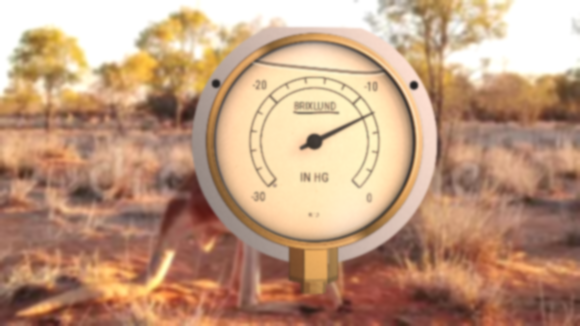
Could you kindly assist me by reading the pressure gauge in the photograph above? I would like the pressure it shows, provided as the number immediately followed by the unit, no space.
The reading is -8inHg
